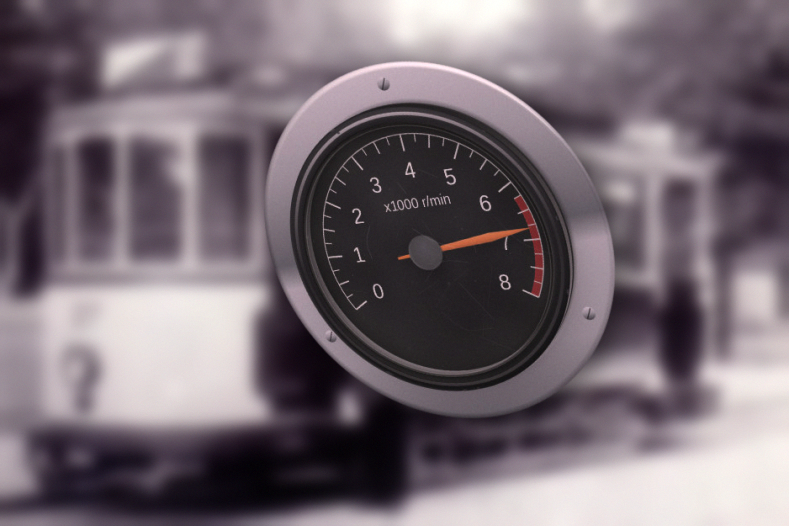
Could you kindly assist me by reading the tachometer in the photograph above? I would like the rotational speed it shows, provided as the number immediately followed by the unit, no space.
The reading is 6750rpm
